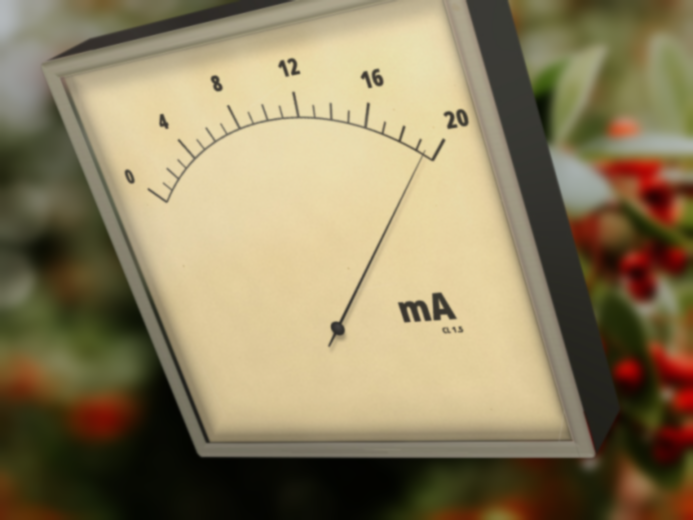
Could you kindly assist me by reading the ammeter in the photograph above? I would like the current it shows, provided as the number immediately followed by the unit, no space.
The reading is 19.5mA
